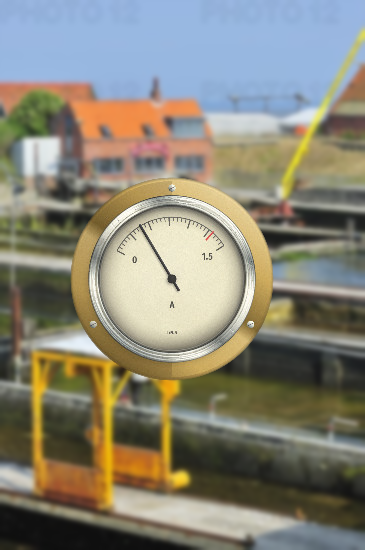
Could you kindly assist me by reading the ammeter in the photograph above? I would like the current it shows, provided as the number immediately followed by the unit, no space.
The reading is 0.4A
